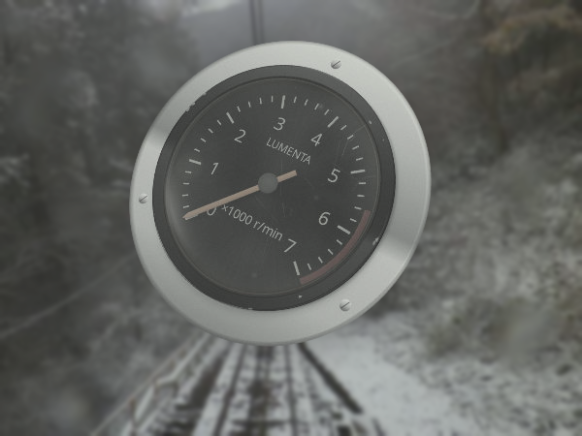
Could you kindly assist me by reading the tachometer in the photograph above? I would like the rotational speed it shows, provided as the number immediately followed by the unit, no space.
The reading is 0rpm
